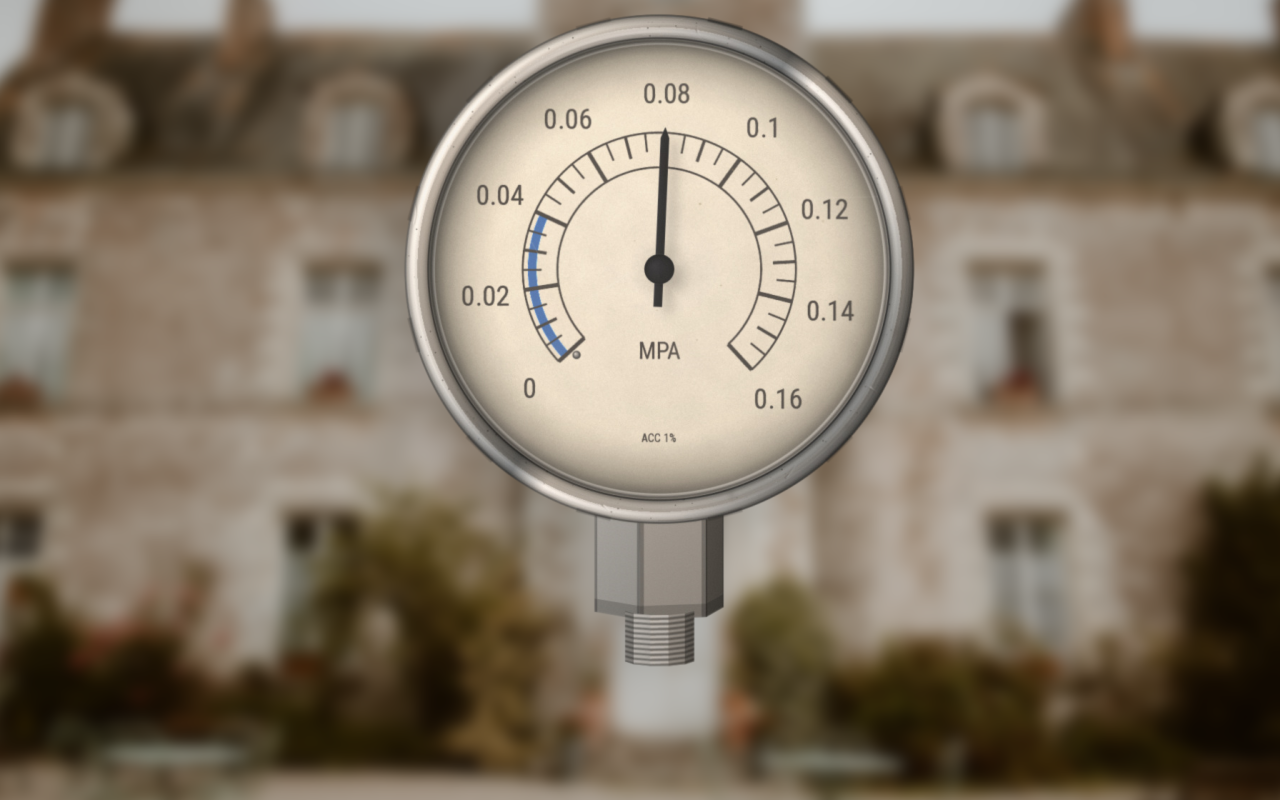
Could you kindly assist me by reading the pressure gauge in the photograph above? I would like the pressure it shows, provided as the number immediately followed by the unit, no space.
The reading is 0.08MPa
